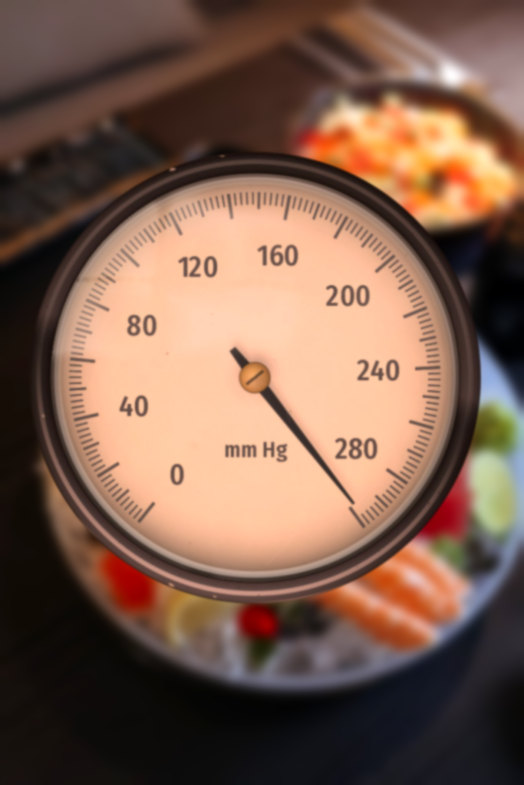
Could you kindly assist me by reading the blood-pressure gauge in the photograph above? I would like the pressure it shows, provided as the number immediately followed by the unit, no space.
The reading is 298mmHg
